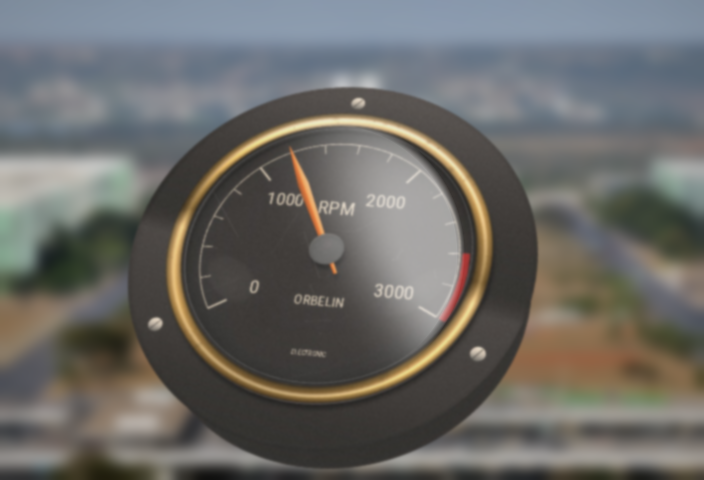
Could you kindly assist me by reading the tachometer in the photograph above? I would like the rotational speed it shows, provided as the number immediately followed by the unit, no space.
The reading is 1200rpm
